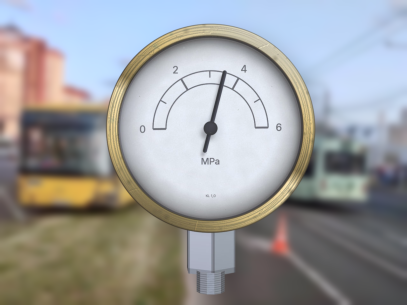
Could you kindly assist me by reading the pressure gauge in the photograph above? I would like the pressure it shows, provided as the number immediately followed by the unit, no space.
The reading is 3.5MPa
